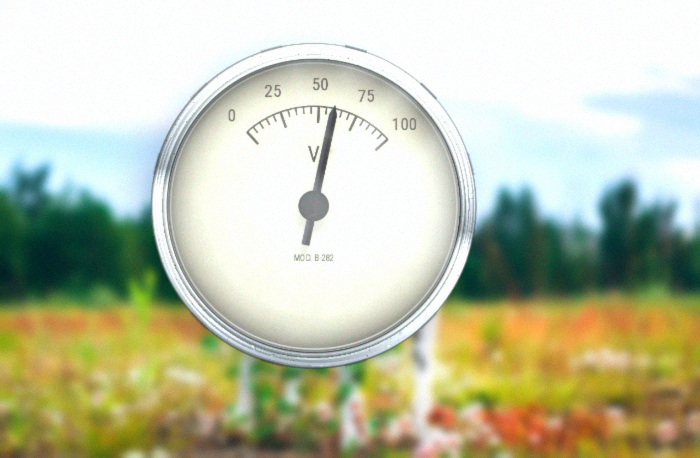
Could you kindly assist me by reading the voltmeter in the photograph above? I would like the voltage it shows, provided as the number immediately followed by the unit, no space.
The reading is 60V
